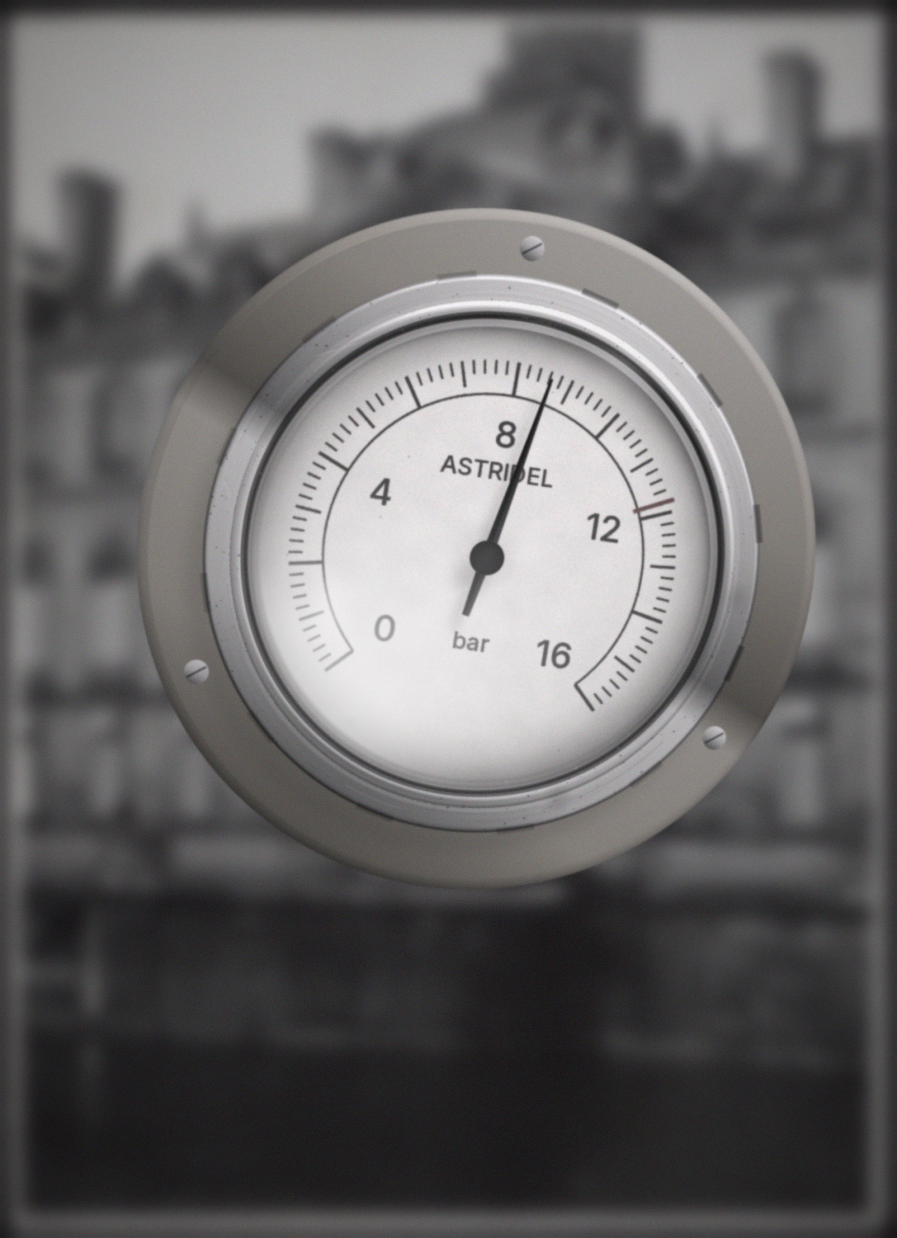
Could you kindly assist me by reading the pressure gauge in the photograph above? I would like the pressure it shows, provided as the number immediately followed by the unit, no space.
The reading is 8.6bar
